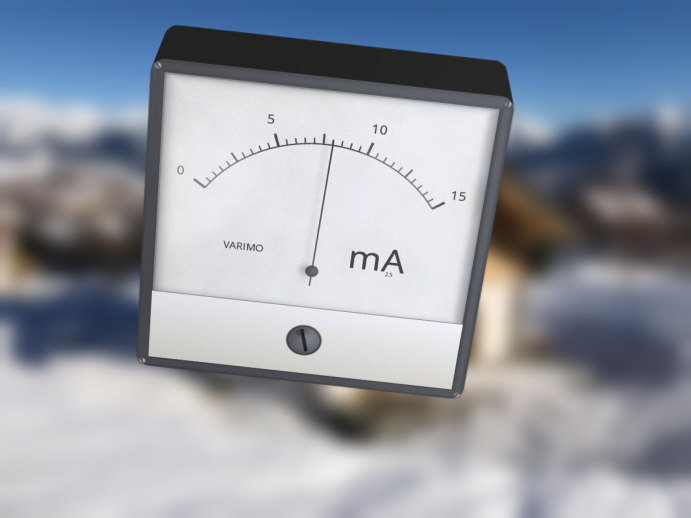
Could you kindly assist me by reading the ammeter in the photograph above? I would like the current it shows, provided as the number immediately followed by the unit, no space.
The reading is 8mA
